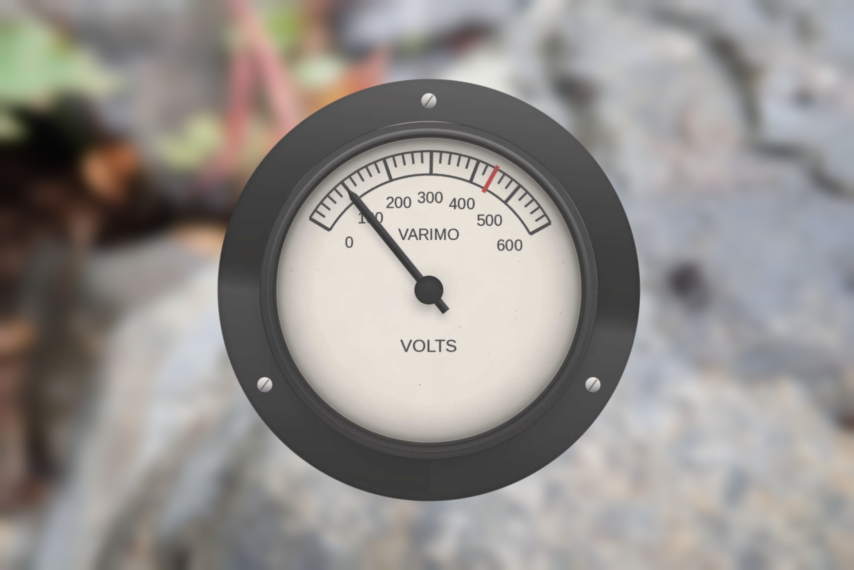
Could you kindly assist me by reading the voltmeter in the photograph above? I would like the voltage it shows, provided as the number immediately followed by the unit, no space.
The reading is 100V
